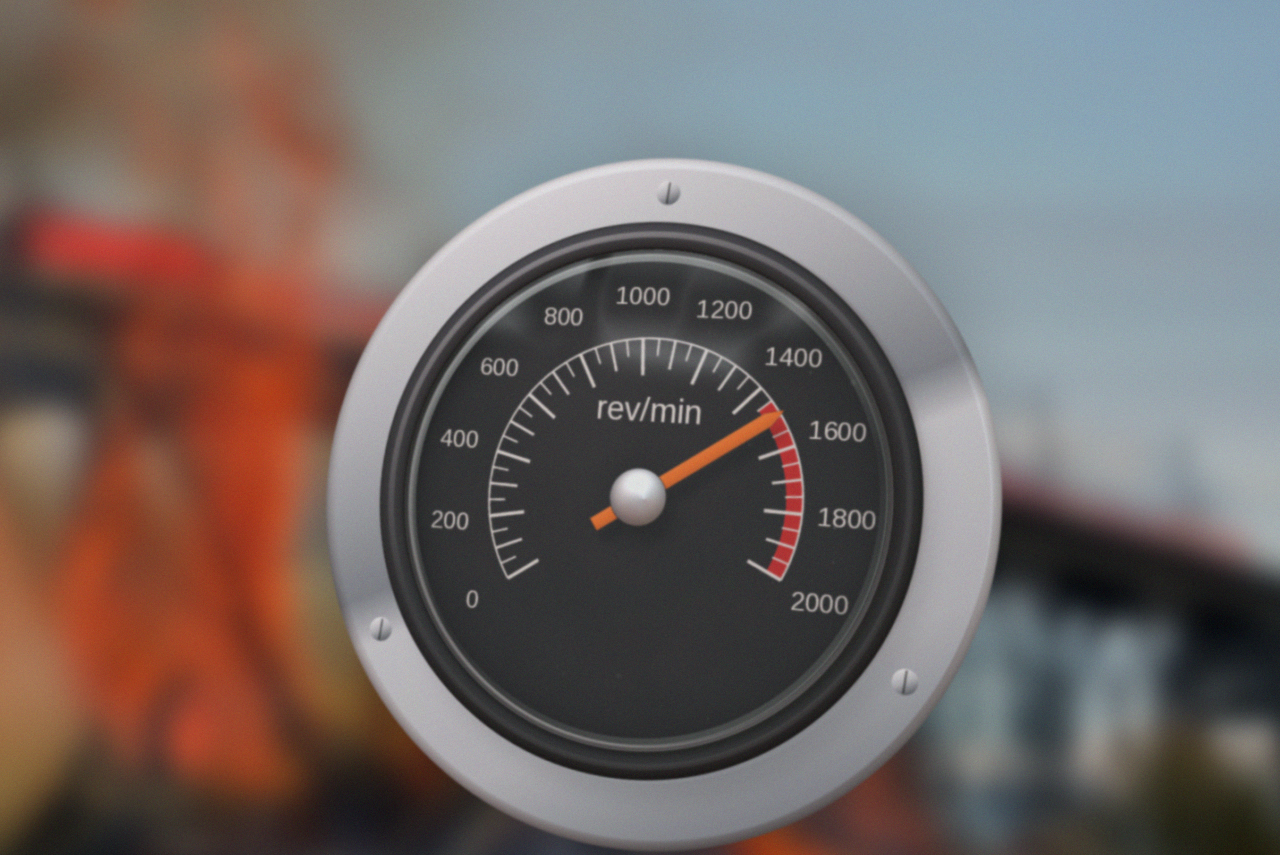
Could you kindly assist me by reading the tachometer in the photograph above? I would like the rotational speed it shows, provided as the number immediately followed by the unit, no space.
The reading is 1500rpm
